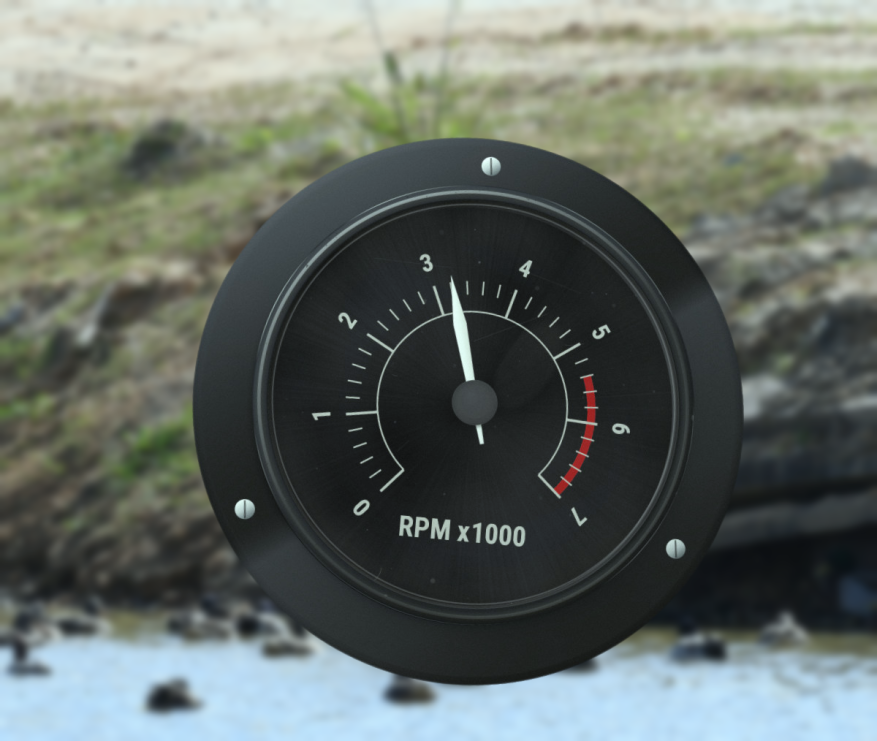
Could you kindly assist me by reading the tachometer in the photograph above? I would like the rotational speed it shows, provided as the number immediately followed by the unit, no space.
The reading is 3200rpm
